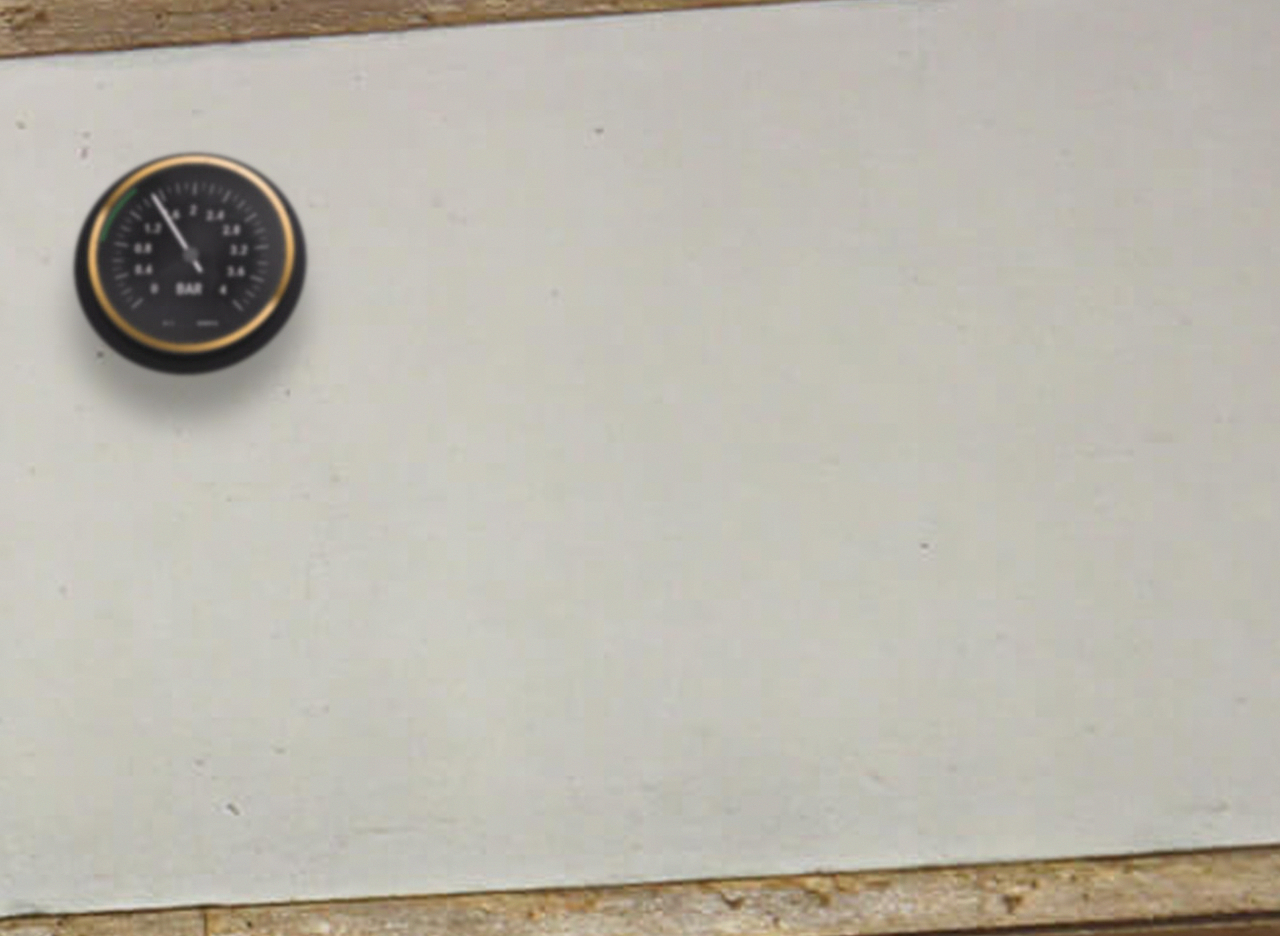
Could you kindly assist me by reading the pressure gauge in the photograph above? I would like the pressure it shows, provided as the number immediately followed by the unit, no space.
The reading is 1.5bar
